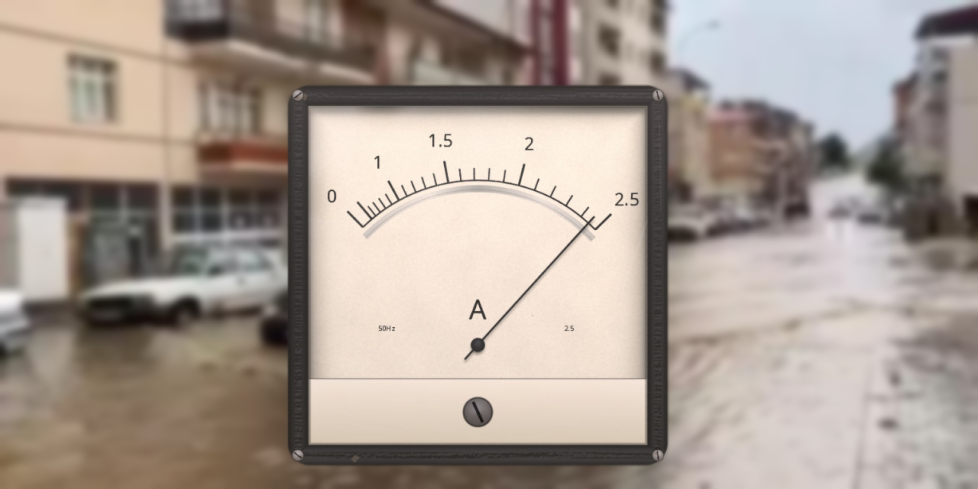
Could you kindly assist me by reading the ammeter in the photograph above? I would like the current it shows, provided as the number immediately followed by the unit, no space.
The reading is 2.45A
